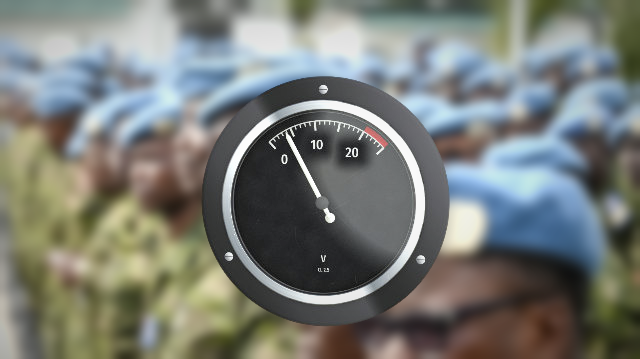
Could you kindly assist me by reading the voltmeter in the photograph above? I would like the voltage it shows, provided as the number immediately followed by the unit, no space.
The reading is 4V
